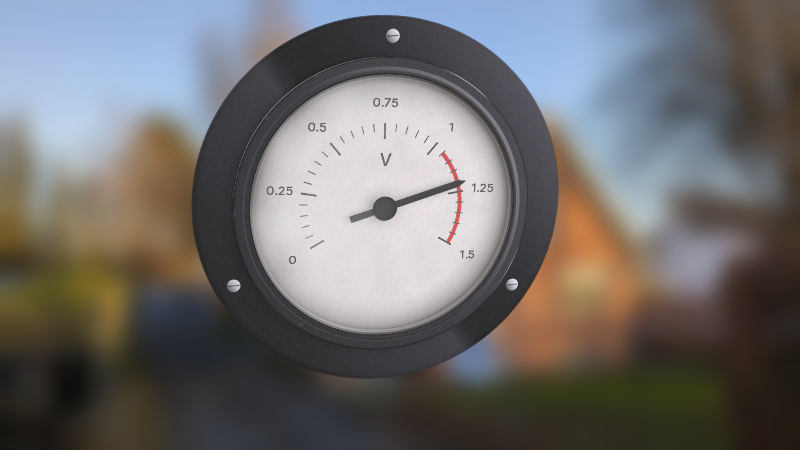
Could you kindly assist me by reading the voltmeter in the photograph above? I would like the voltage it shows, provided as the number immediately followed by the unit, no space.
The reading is 1.2V
